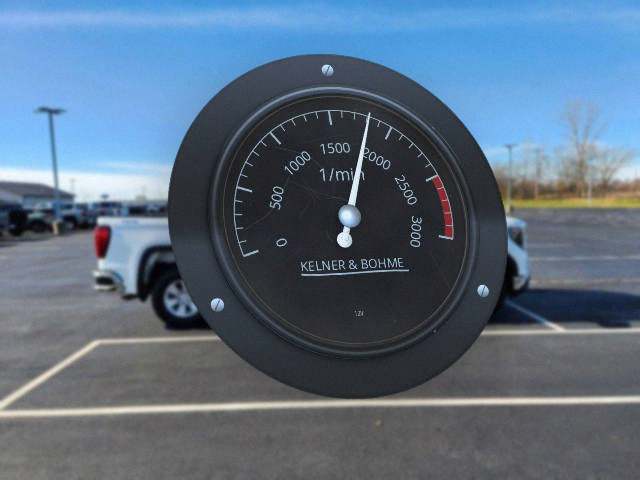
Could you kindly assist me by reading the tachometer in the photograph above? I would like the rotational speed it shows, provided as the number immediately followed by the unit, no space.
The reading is 1800rpm
